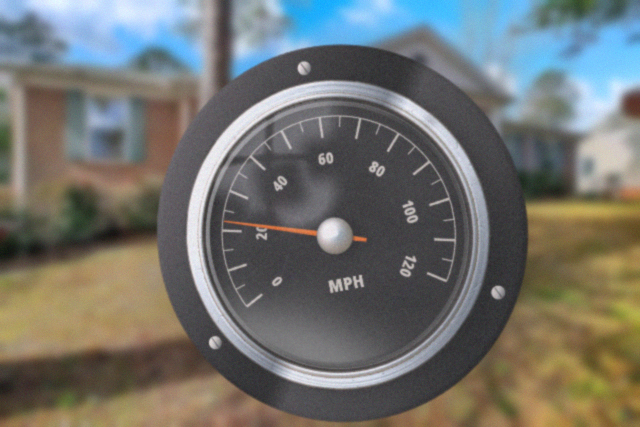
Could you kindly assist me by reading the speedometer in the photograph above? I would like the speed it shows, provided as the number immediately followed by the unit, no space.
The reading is 22.5mph
